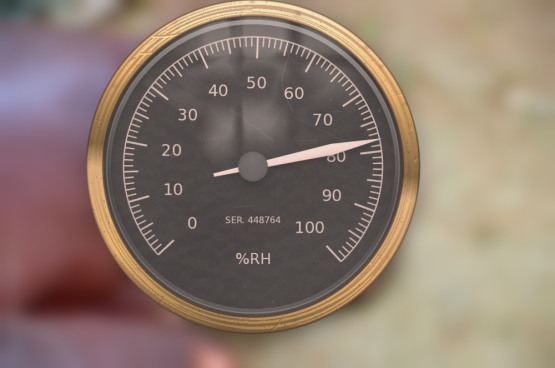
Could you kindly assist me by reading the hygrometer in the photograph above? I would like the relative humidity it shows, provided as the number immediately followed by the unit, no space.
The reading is 78%
